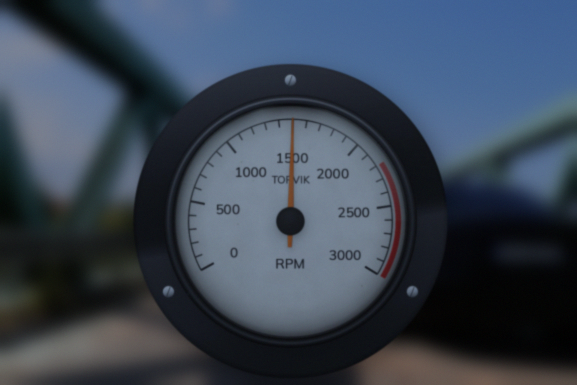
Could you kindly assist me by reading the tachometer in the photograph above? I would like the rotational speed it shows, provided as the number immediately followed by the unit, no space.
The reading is 1500rpm
